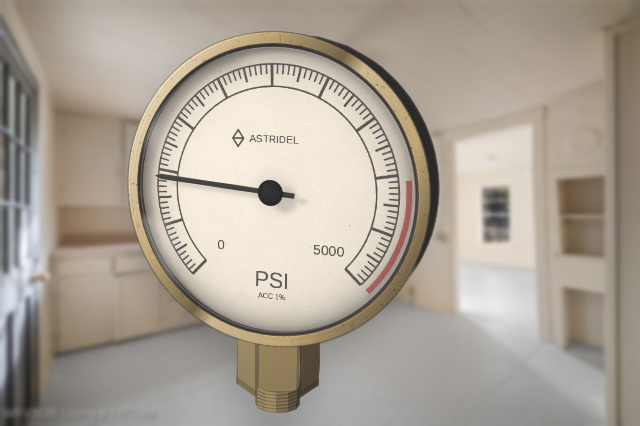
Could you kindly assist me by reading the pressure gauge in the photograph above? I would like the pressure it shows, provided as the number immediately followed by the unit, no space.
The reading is 950psi
